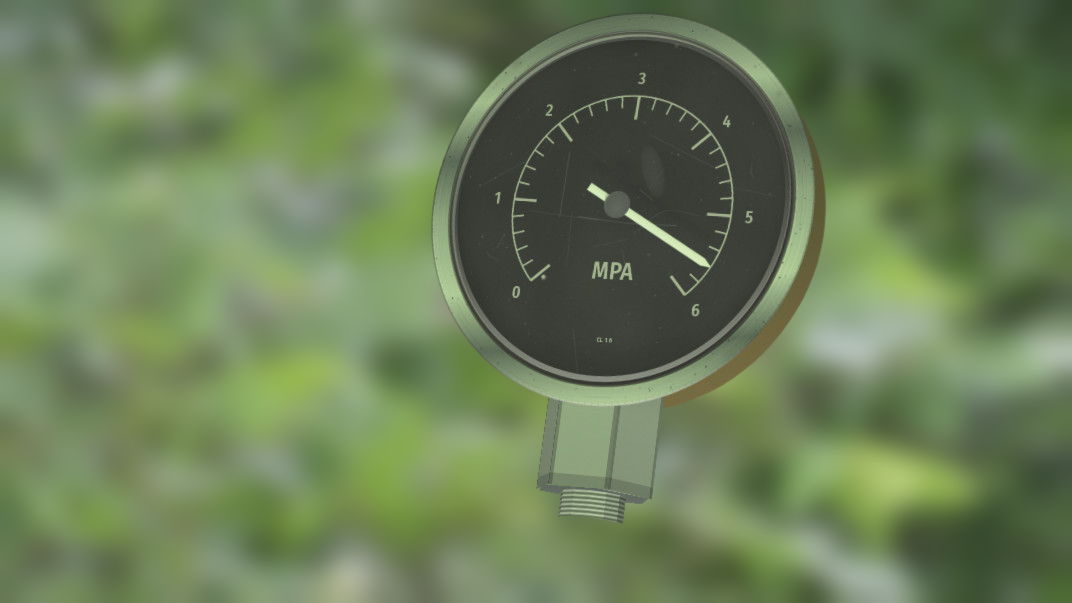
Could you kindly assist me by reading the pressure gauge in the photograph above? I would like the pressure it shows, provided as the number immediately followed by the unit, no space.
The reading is 5.6MPa
